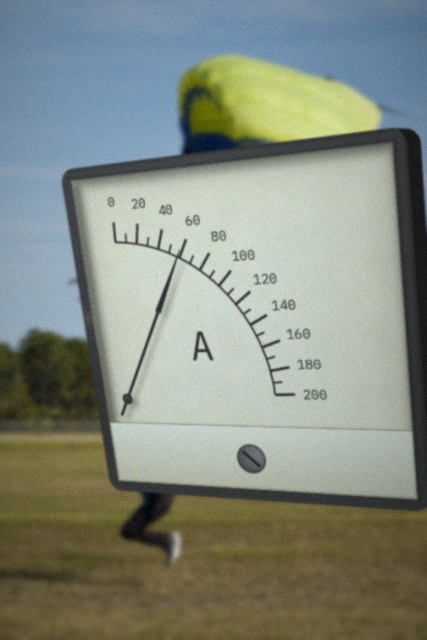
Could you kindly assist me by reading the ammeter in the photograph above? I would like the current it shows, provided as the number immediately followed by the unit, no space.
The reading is 60A
